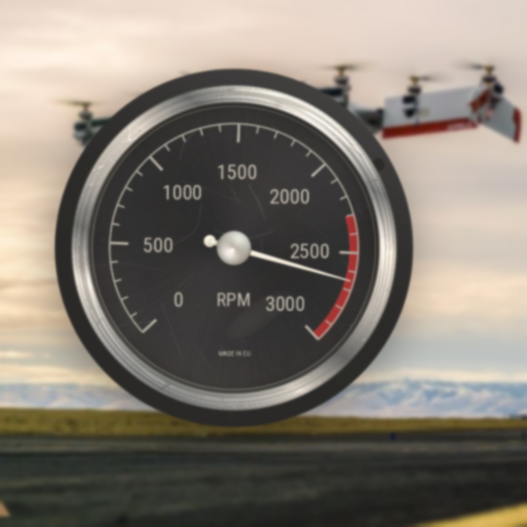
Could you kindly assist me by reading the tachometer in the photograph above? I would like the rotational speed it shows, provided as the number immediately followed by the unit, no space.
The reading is 2650rpm
